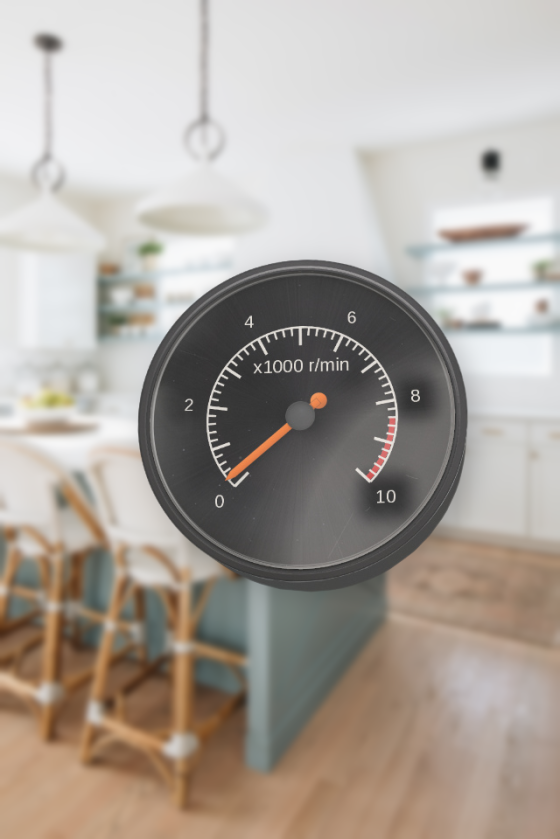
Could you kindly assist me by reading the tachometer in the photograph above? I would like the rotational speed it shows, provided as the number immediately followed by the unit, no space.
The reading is 200rpm
